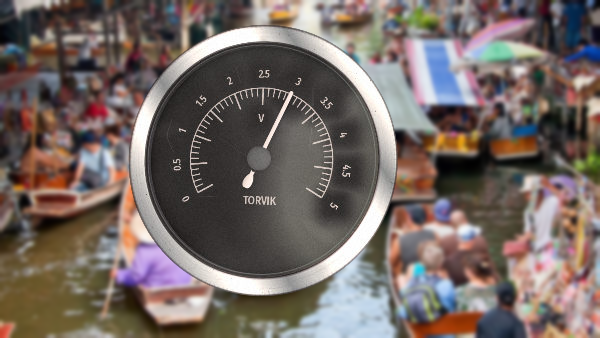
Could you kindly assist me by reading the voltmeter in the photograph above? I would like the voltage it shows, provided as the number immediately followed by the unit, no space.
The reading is 3V
